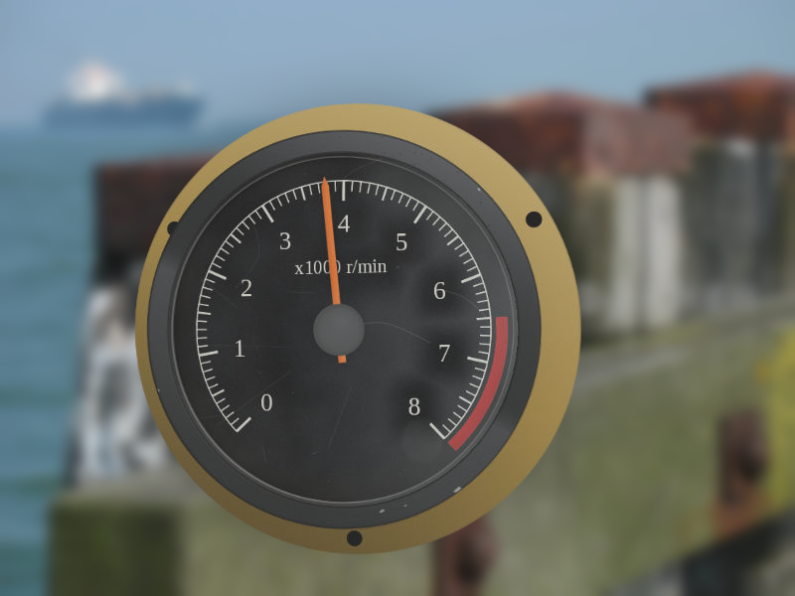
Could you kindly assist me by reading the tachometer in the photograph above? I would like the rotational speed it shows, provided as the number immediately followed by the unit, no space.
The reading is 3800rpm
